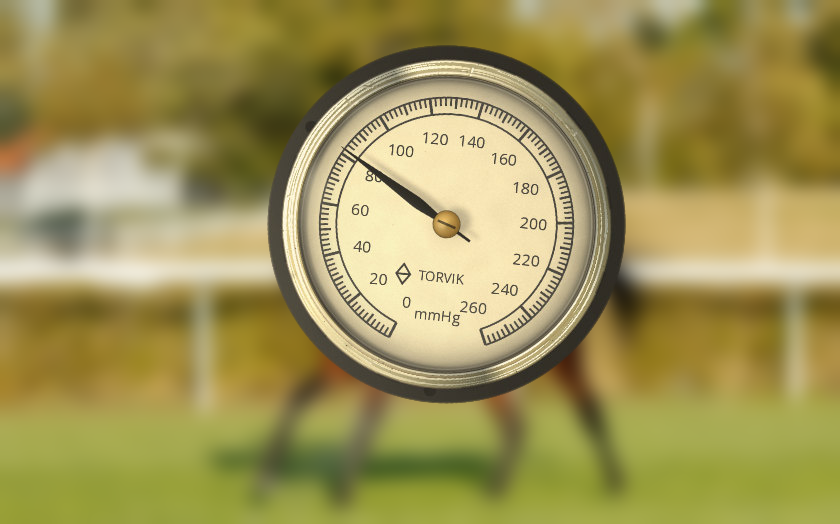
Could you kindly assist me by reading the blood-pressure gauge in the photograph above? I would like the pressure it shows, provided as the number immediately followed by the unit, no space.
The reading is 82mmHg
